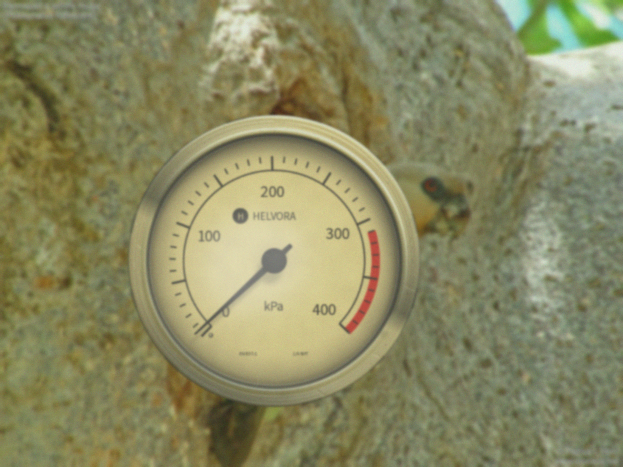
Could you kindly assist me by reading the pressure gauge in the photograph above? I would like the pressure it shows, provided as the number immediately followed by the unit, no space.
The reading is 5kPa
